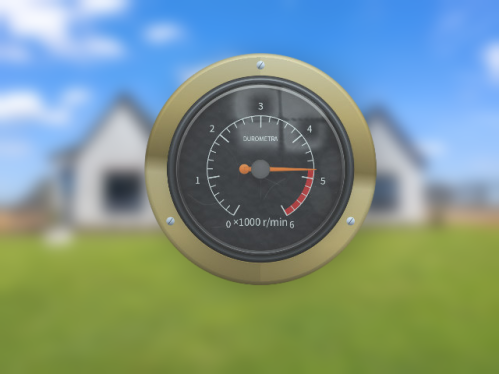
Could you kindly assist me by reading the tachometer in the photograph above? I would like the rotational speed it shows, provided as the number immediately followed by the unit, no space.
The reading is 4800rpm
